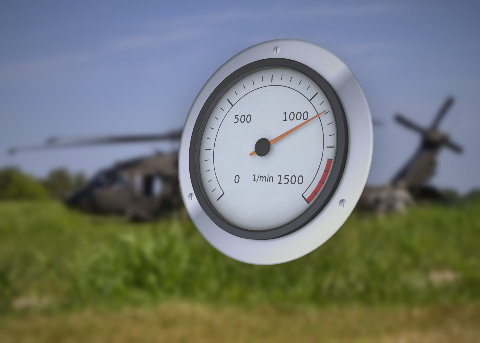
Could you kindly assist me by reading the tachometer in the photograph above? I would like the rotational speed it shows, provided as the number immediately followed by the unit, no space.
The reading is 1100rpm
